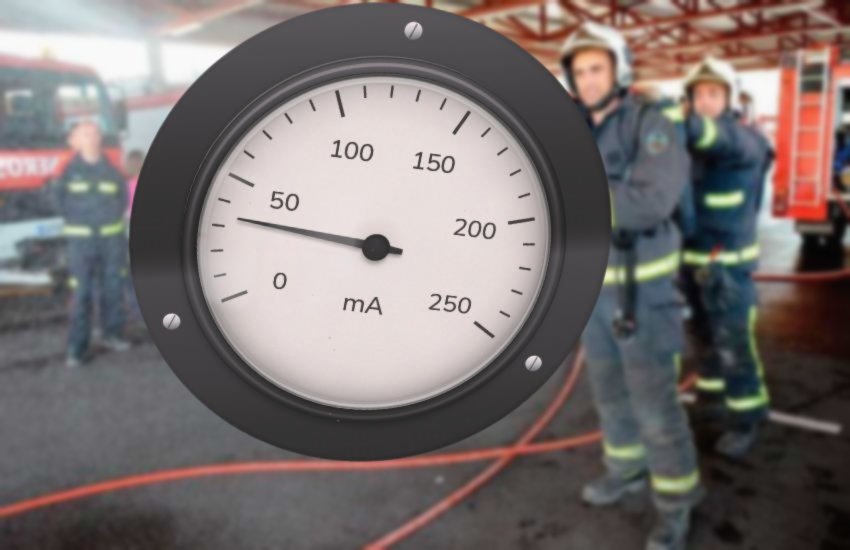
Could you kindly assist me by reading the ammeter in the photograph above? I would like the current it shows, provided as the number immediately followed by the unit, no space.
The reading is 35mA
